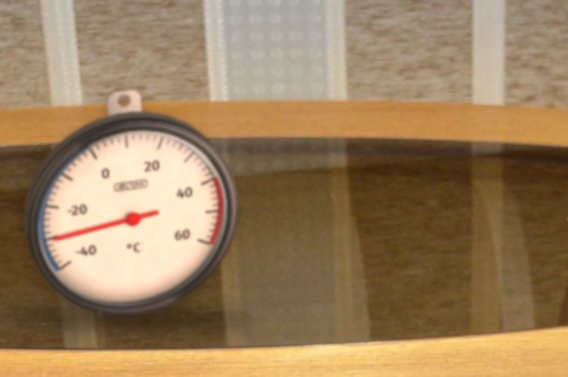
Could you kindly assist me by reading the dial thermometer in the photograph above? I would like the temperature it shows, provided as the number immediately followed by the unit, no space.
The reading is -30°C
